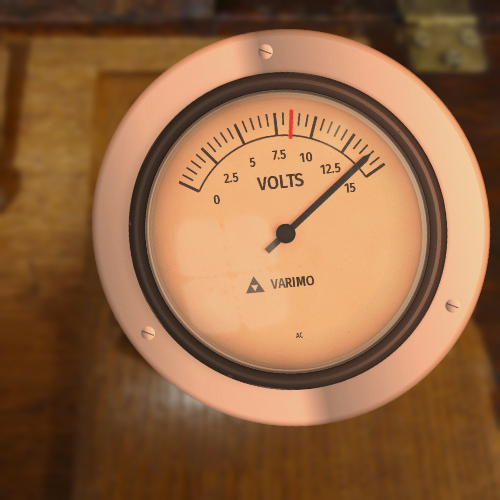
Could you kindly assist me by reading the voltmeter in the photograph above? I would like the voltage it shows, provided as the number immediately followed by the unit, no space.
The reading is 14V
